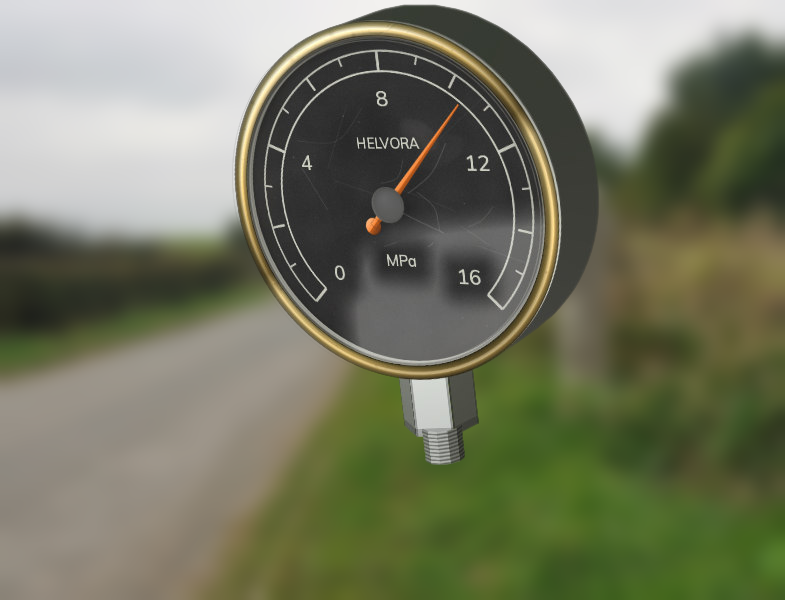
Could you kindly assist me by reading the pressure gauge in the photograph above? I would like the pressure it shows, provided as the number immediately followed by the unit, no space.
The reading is 10.5MPa
